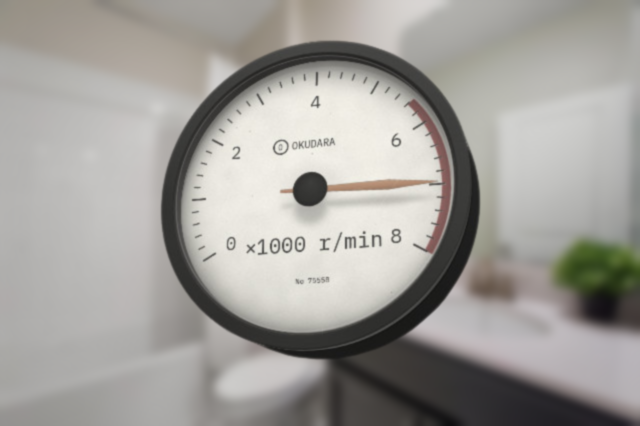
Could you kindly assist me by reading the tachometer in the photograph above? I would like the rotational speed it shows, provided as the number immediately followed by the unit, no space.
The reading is 7000rpm
